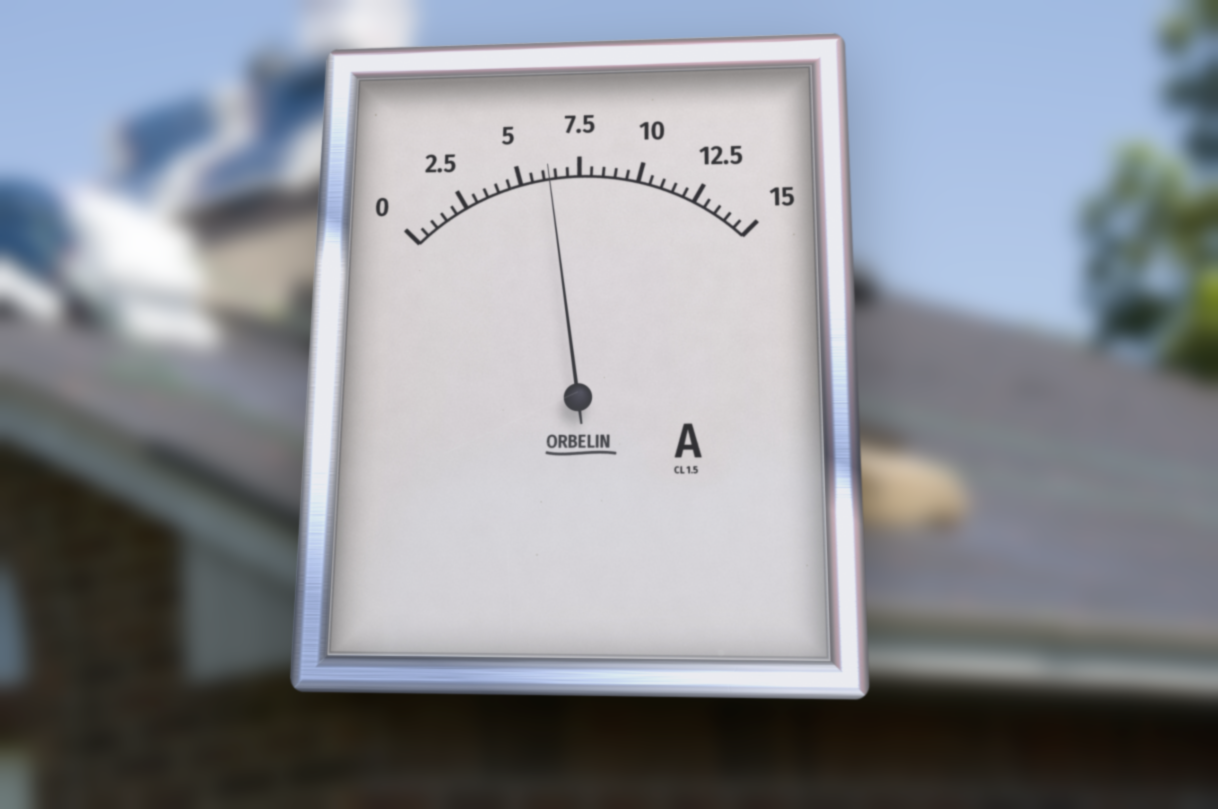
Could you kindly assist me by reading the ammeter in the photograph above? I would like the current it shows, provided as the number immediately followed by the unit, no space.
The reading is 6.25A
